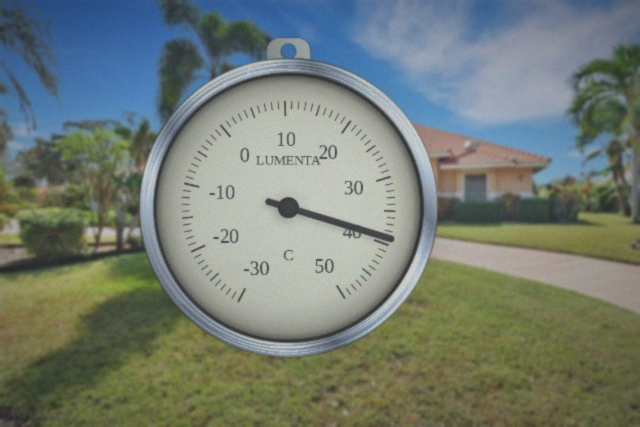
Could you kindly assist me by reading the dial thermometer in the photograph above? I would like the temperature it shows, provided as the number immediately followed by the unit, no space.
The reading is 39°C
